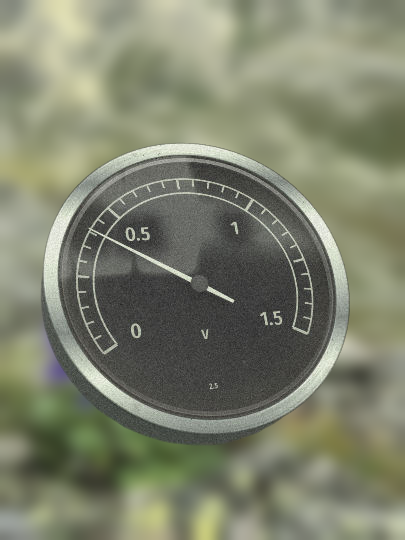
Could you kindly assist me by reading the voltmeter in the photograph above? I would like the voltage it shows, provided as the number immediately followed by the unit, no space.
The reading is 0.4V
